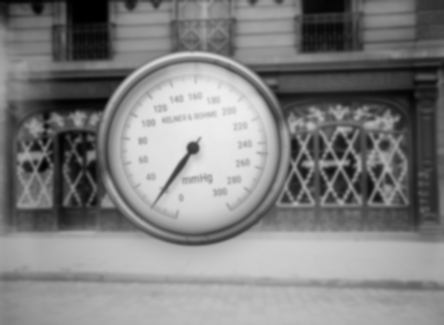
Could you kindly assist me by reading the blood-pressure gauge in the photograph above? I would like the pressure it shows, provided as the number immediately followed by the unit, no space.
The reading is 20mmHg
